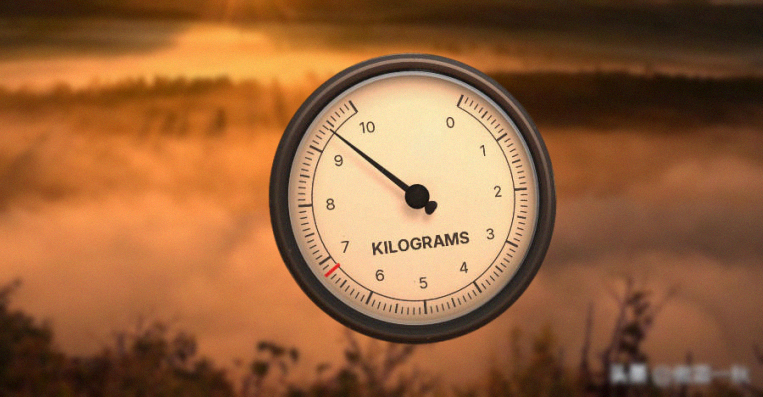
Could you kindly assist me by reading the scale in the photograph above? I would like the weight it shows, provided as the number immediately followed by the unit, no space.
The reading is 9.4kg
